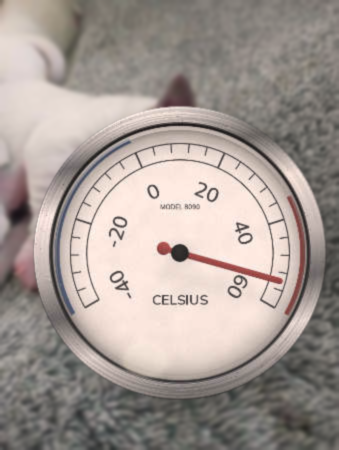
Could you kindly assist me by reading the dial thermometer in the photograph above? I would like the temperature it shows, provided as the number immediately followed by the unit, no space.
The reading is 54°C
